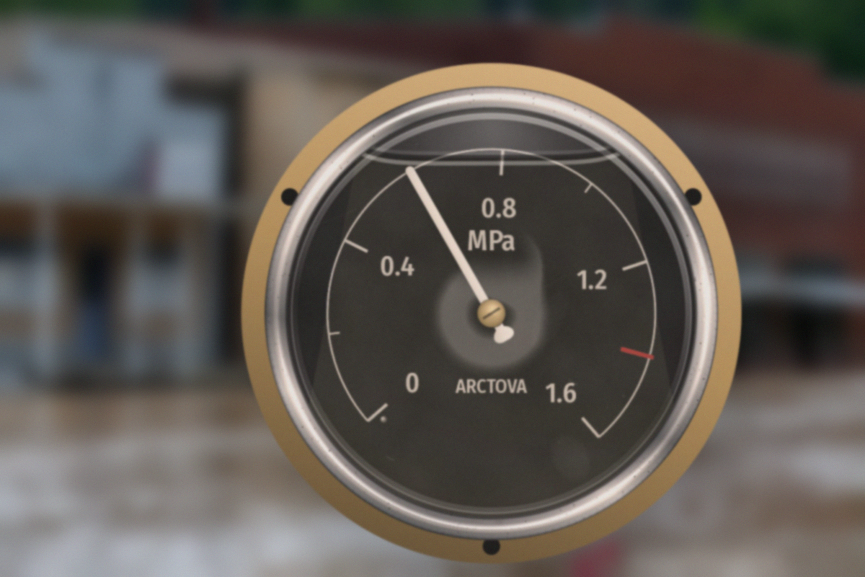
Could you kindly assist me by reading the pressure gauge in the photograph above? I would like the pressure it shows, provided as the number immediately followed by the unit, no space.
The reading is 0.6MPa
